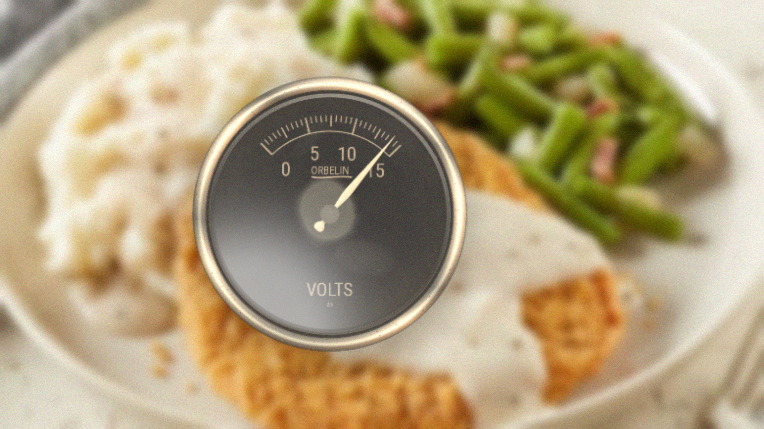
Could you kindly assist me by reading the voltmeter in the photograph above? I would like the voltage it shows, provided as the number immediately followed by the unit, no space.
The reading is 14V
